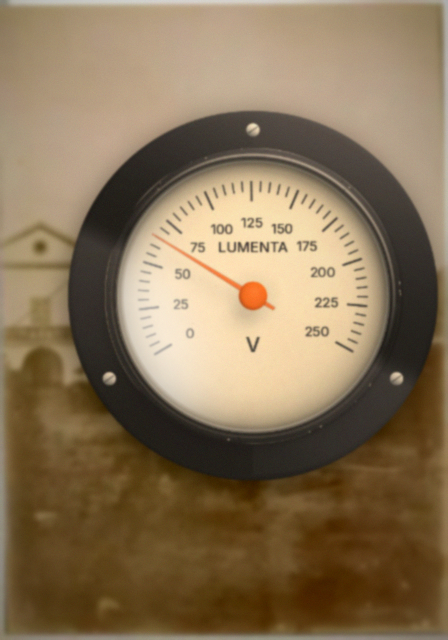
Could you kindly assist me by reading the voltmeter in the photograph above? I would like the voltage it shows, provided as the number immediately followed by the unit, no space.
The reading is 65V
